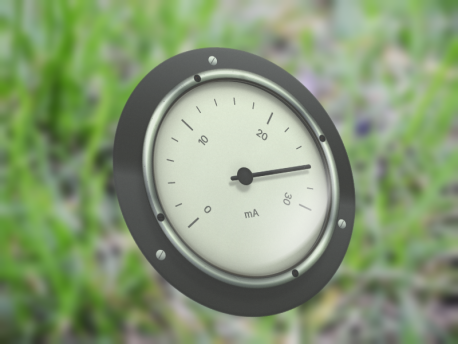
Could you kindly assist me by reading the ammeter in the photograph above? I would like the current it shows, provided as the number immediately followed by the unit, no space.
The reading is 26mA
